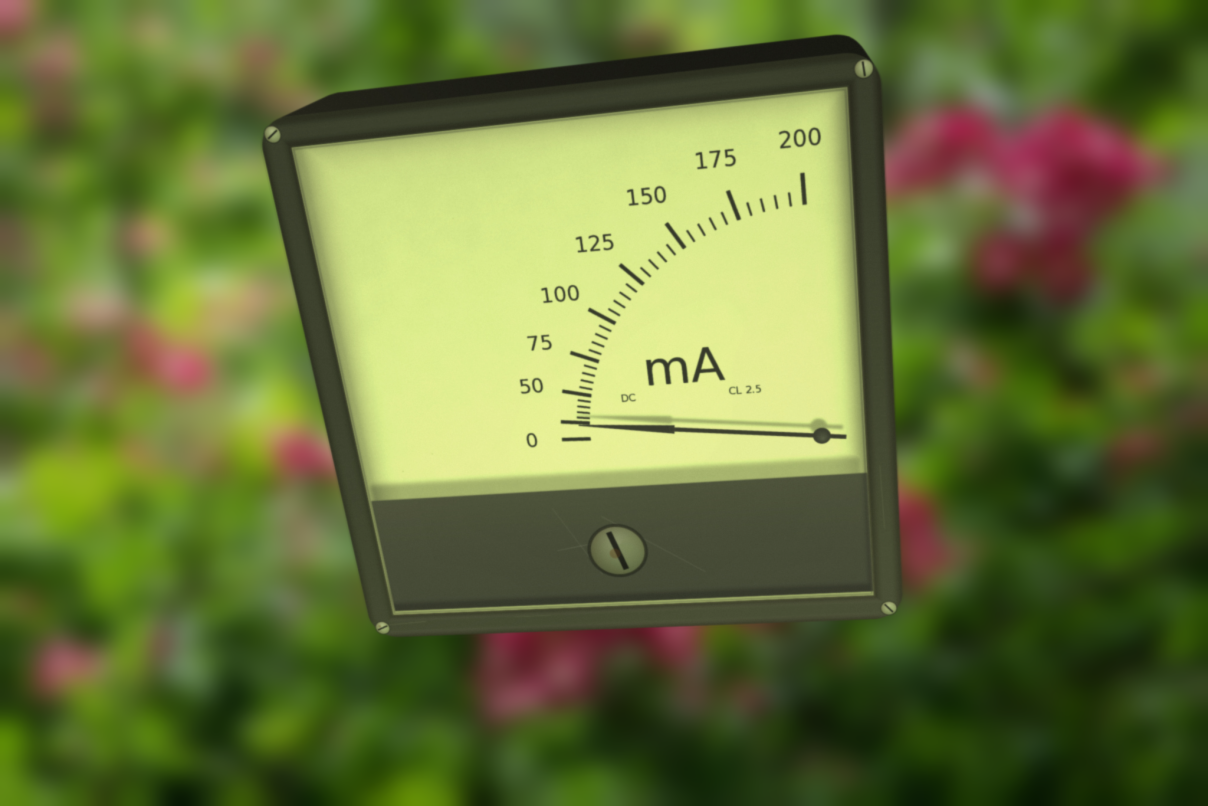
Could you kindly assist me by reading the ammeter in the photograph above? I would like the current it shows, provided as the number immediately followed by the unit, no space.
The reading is 25mA
